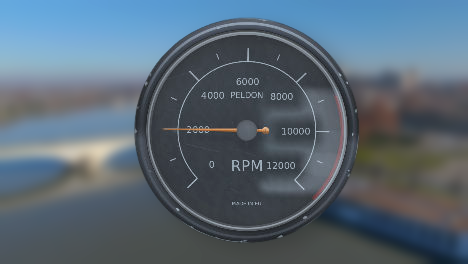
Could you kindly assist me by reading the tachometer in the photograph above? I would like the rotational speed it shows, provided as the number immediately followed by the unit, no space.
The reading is 2000rpm
